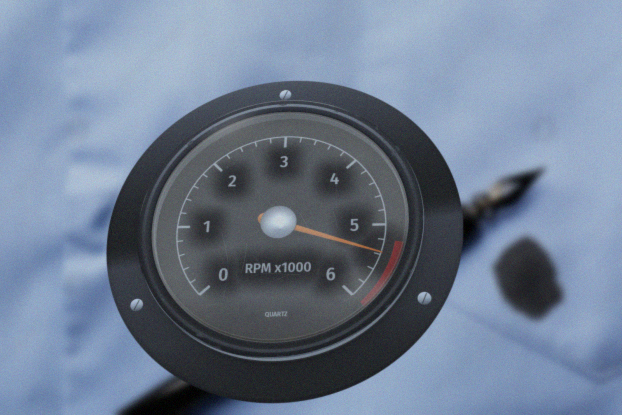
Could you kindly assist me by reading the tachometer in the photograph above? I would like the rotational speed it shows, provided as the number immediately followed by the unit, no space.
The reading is 5400rpm
